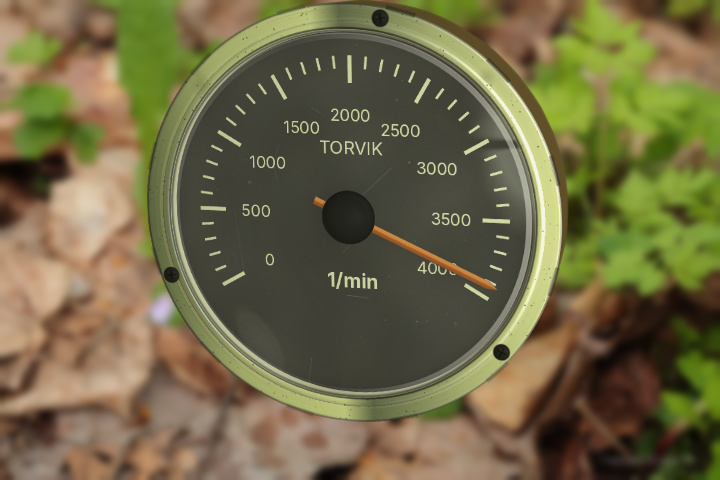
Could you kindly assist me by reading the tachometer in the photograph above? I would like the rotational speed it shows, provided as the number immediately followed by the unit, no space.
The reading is 3900rpm
